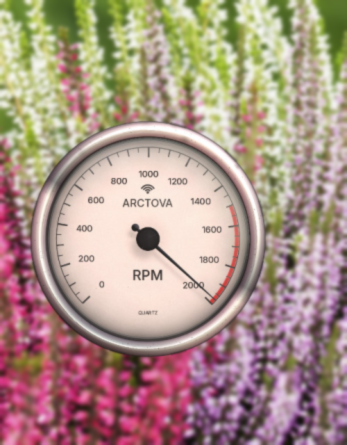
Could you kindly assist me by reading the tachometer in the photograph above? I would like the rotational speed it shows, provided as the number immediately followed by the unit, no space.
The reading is 1975rpm
